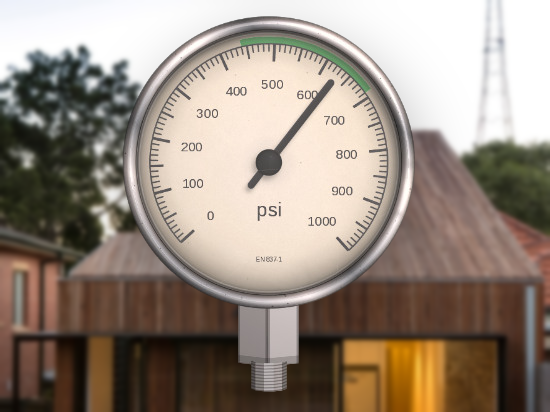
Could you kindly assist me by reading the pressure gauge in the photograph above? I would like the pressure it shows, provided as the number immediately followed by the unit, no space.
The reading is 630psi
